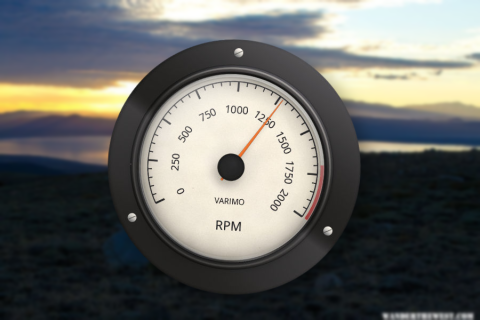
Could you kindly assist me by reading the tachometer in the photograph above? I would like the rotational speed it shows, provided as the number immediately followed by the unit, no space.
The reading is 1275rpm
